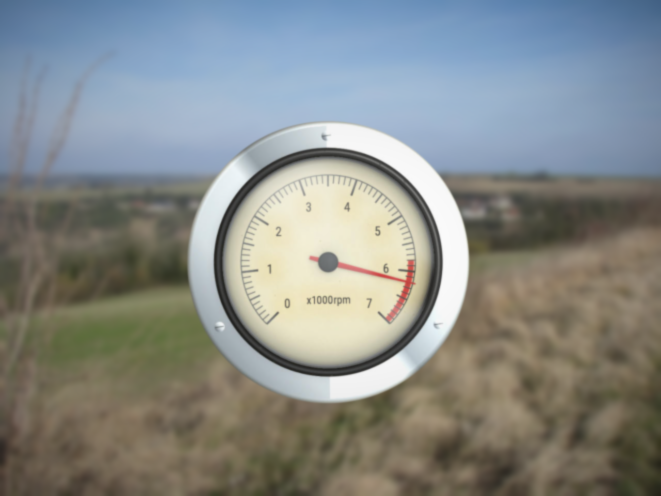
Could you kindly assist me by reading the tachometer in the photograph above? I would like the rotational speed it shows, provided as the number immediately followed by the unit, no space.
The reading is 6200rpm
